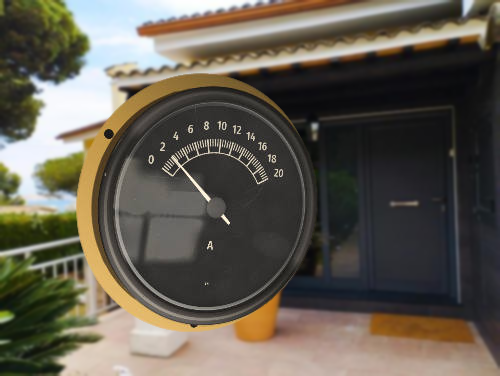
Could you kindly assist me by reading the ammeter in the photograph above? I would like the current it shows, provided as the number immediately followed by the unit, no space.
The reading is 2A
